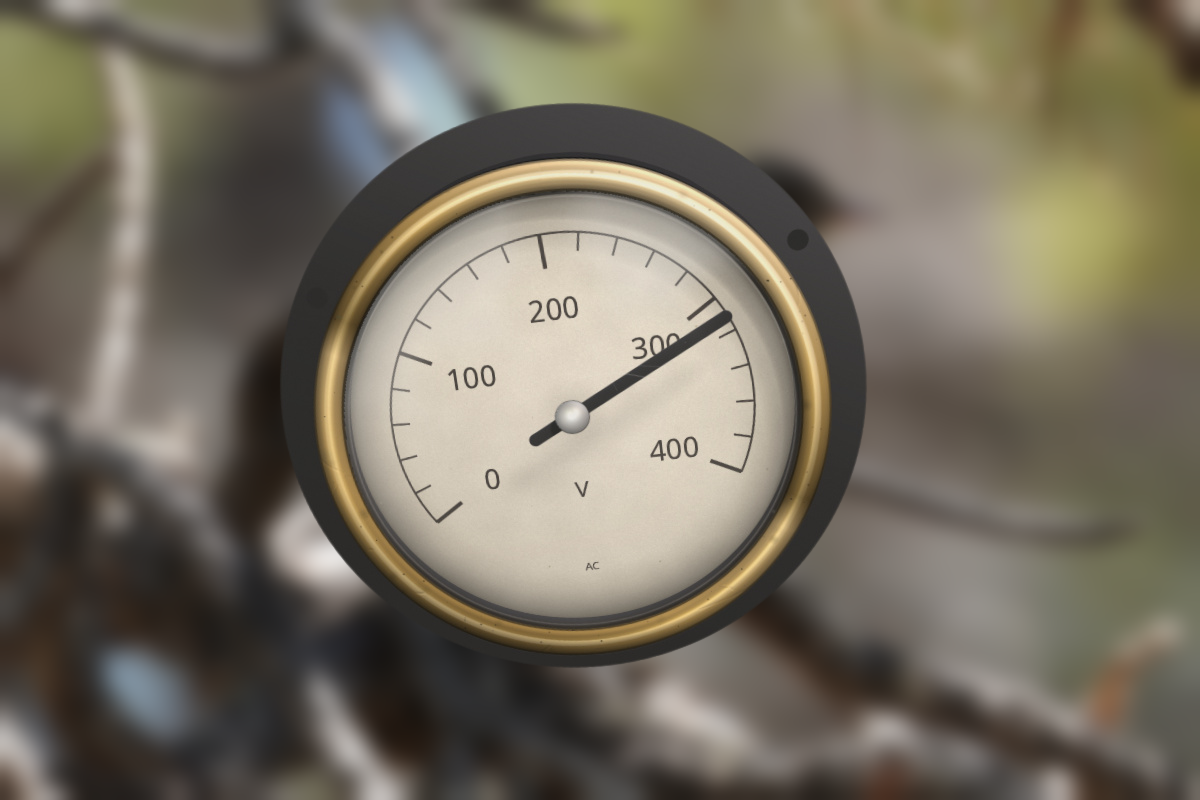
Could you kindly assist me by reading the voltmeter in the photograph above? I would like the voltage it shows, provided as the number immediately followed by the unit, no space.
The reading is 310V
